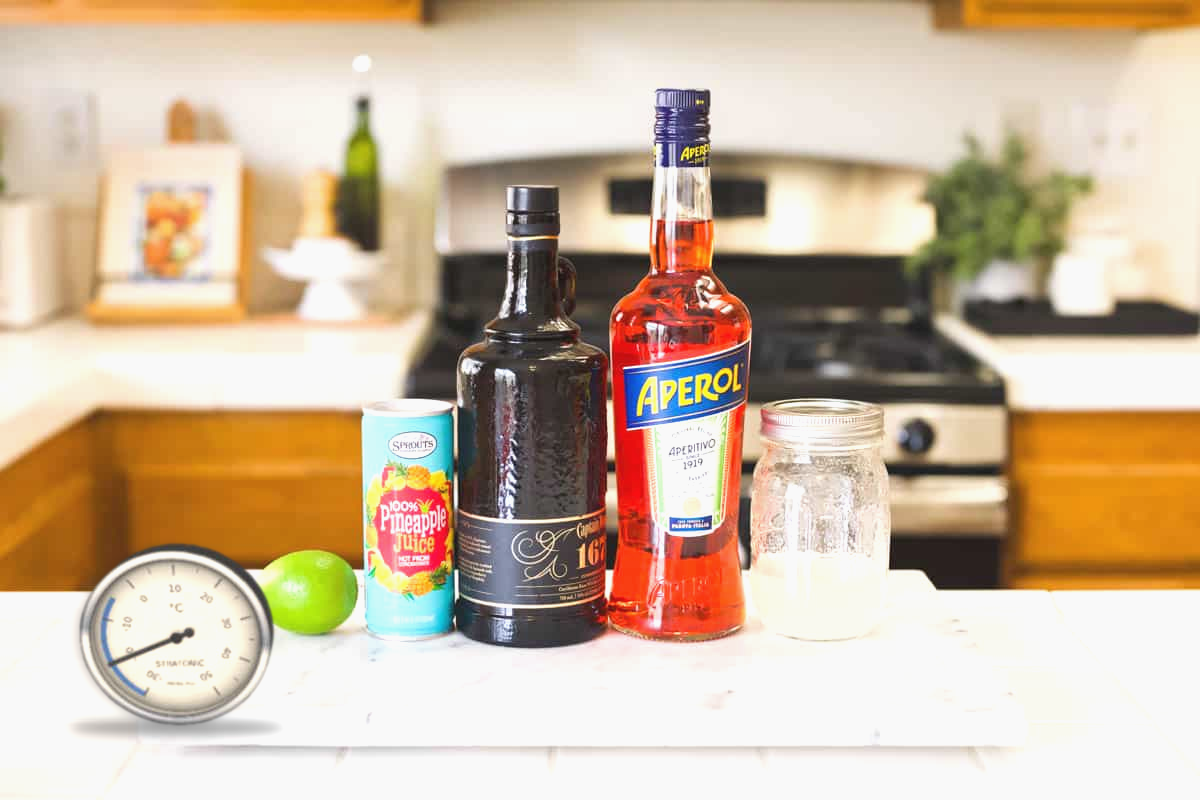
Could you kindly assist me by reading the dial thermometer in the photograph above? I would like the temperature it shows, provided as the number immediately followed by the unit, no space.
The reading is -20°C
